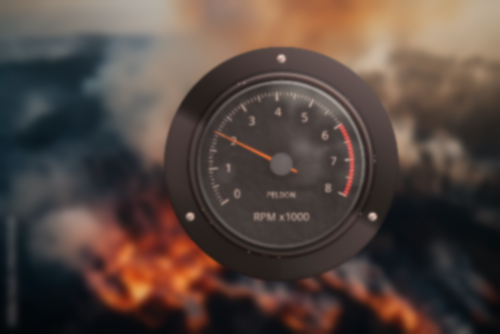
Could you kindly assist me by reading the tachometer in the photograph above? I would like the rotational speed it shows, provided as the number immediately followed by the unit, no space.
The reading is 2000rpm
